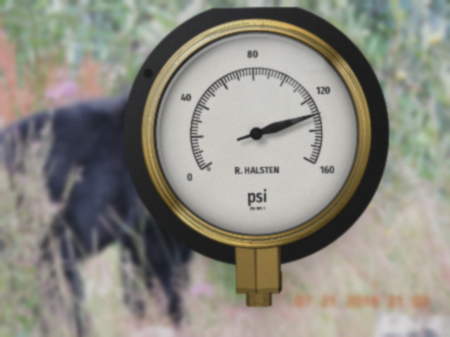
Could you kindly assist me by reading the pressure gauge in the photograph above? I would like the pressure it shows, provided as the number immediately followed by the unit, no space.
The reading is 130psi
